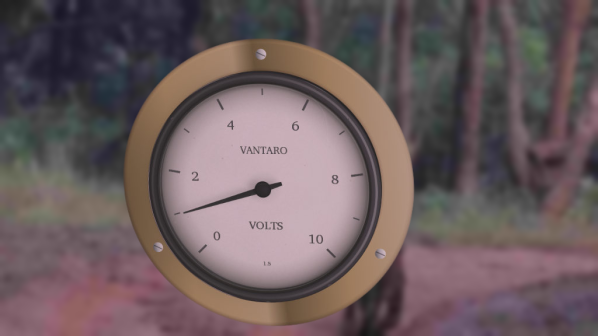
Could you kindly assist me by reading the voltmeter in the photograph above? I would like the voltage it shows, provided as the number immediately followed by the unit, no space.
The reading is 1V
